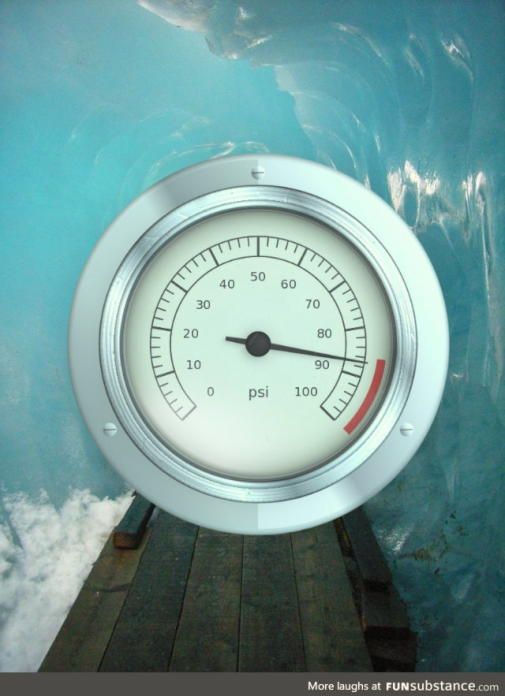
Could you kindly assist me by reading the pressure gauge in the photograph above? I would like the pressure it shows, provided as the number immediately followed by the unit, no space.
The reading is 87psi
